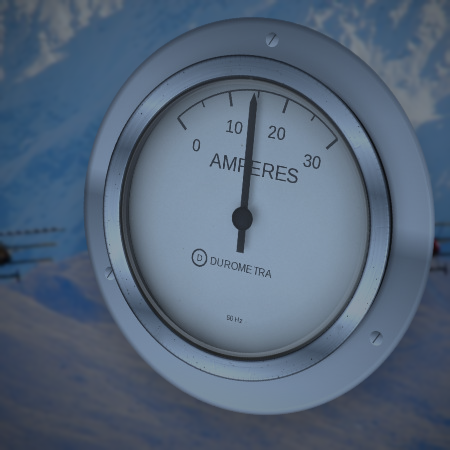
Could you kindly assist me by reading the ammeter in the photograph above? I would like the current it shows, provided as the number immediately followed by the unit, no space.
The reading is 15A
